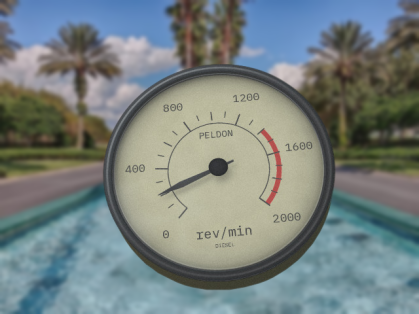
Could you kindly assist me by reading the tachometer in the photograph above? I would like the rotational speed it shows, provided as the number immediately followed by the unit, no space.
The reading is 200rpm
